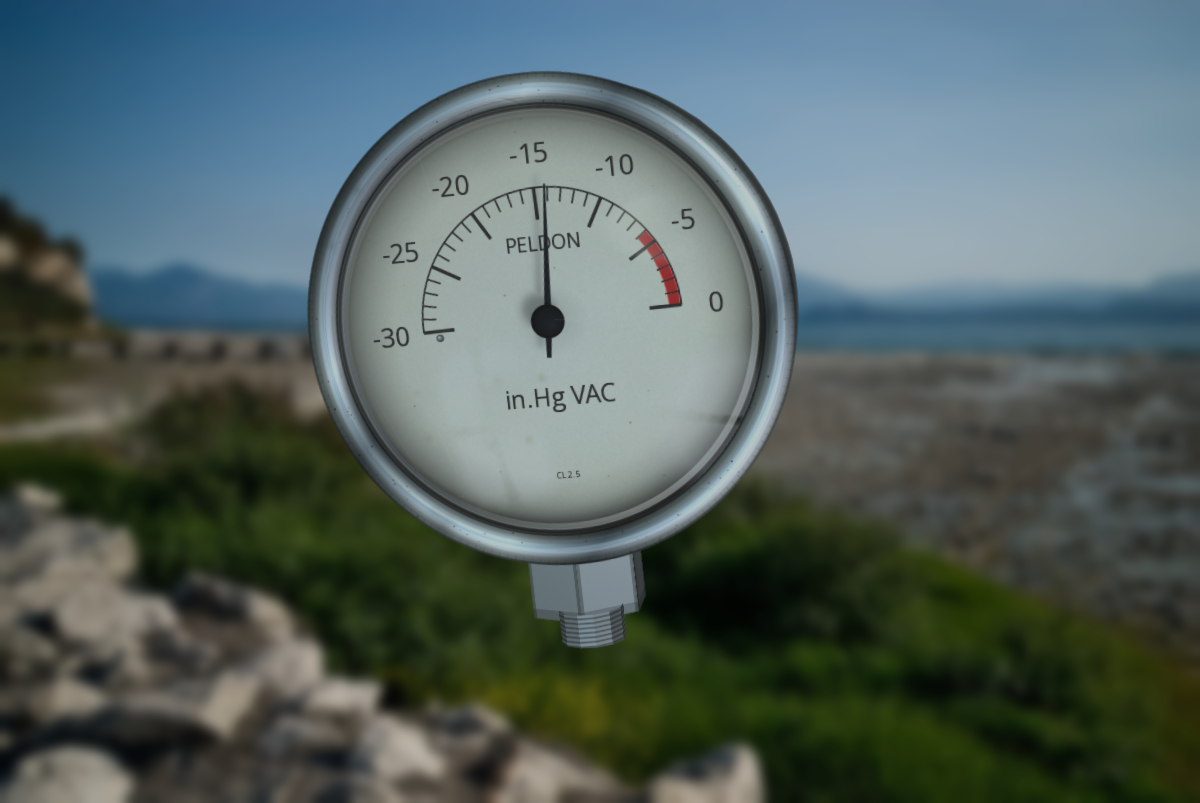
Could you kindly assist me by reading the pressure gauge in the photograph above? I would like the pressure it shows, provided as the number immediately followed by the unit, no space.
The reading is -14inHg
